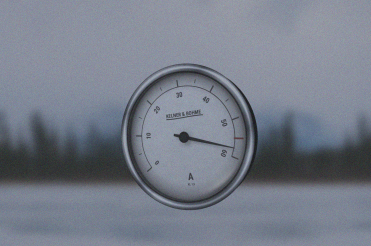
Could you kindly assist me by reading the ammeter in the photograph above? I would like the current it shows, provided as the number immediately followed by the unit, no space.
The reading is 57.5A
